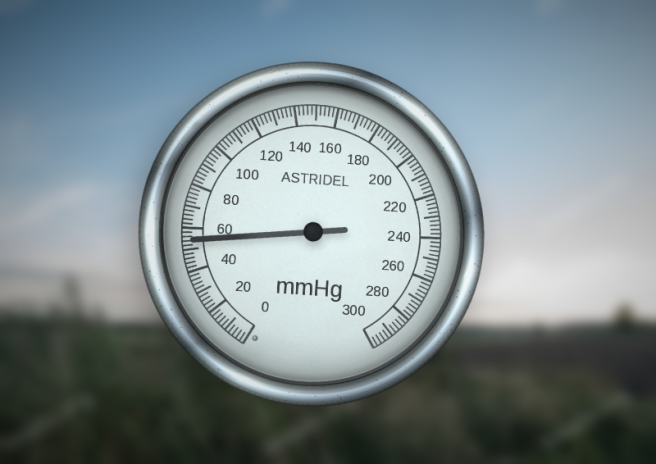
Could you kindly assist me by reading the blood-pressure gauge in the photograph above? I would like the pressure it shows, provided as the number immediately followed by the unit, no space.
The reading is 54mmHg
